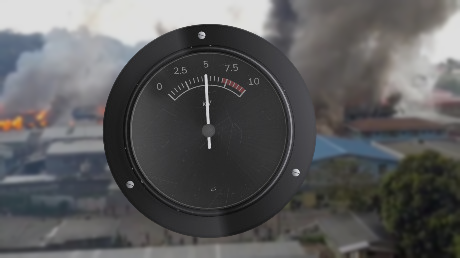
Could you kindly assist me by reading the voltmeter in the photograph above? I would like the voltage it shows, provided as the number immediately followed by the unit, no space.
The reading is 5kV
